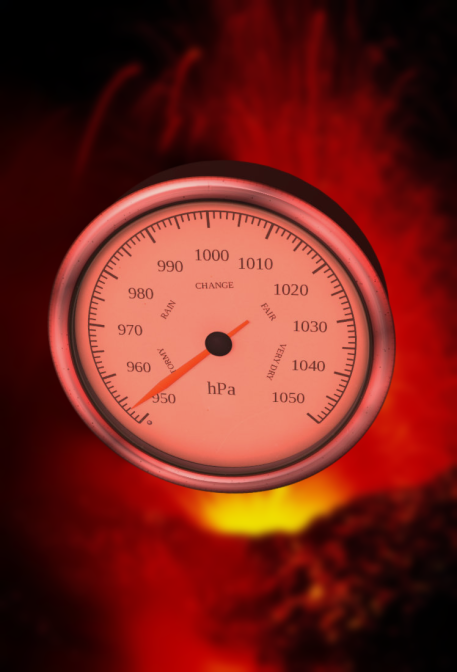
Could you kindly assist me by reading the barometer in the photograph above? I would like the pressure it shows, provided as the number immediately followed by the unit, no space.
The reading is 953hPa
